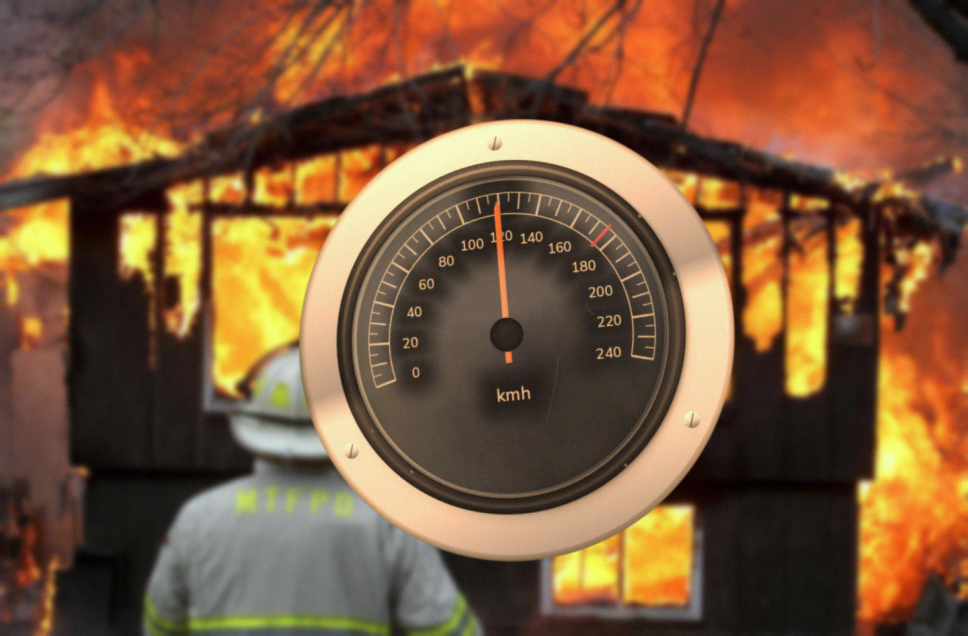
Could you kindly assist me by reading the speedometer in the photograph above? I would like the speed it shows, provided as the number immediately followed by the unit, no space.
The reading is 120km/h
